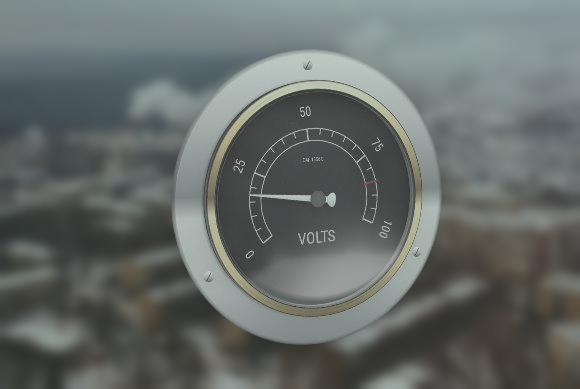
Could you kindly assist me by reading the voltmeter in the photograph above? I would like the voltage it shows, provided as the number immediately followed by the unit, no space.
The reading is 17.5V
